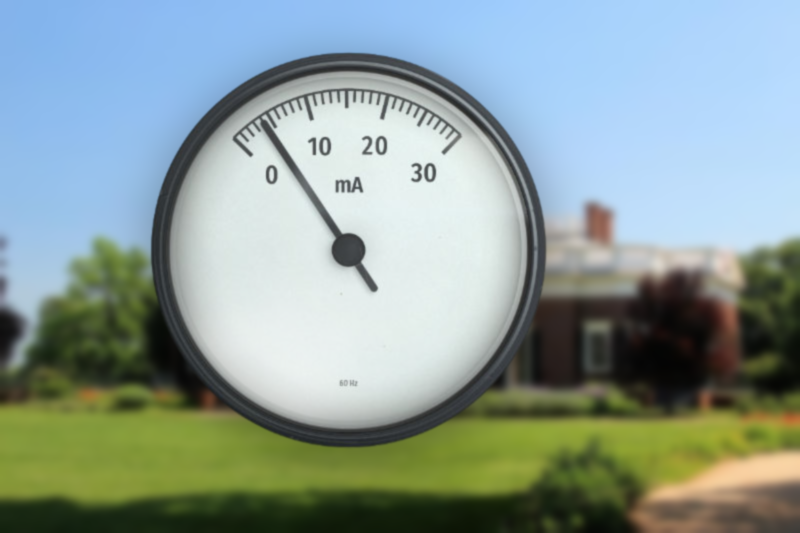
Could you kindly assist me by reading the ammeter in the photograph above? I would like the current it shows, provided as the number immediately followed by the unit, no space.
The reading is 4mA
